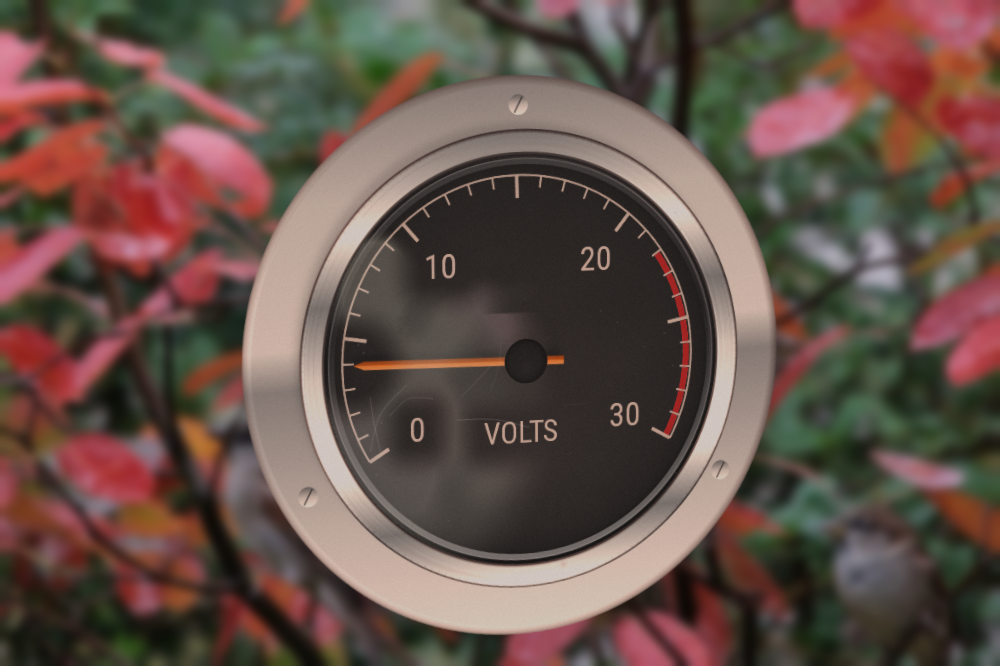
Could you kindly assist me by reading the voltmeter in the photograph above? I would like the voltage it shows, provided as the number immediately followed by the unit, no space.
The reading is 4V
